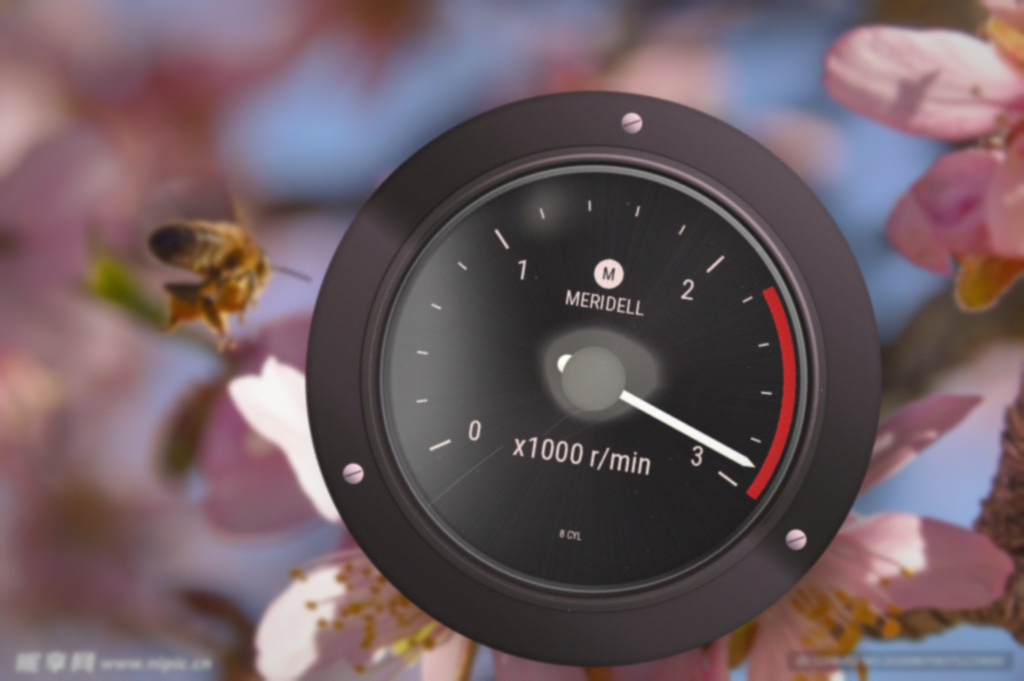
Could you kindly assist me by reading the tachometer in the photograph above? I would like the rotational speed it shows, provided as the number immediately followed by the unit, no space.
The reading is 2900rpm
